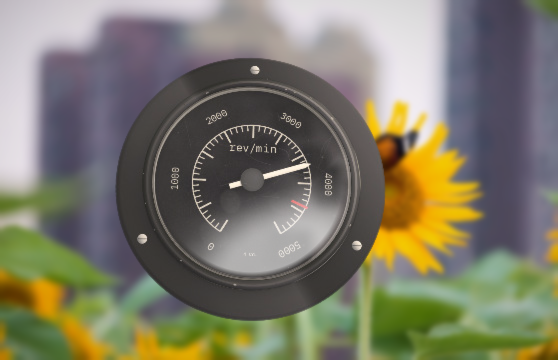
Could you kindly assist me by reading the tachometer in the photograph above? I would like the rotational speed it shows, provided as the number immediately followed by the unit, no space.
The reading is 3700rpm
